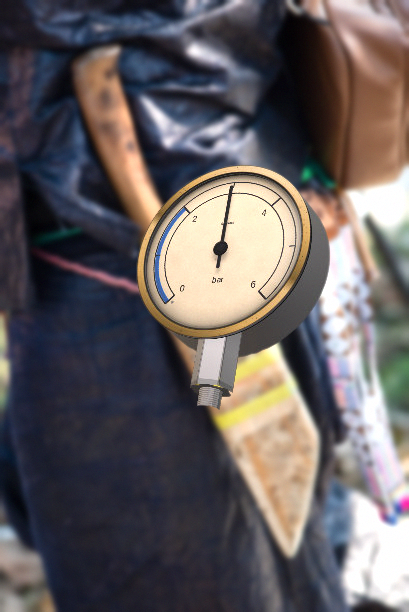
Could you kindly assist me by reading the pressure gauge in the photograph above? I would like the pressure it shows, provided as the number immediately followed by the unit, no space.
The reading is 3bar
